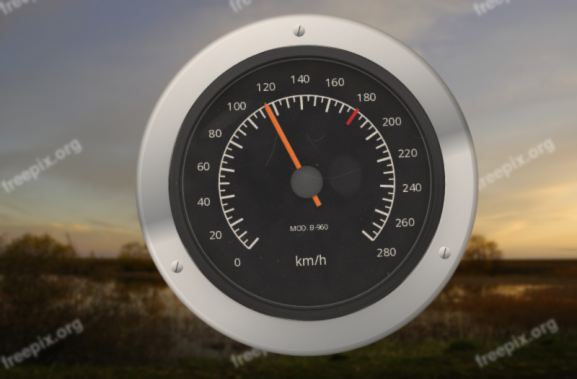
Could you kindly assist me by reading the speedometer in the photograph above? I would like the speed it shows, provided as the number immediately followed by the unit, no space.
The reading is 115km/h
